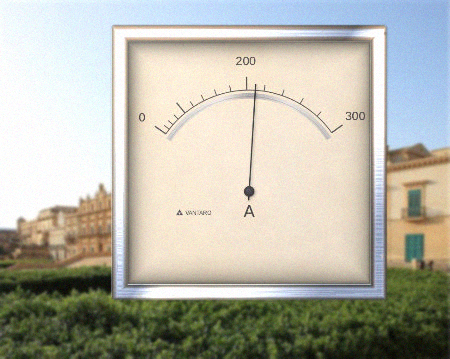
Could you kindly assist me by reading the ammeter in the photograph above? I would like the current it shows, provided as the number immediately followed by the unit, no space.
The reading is 210A
